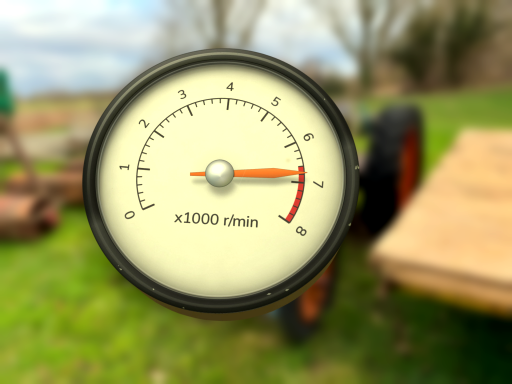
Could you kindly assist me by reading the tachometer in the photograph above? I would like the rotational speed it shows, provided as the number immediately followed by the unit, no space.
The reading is 6800rpm
